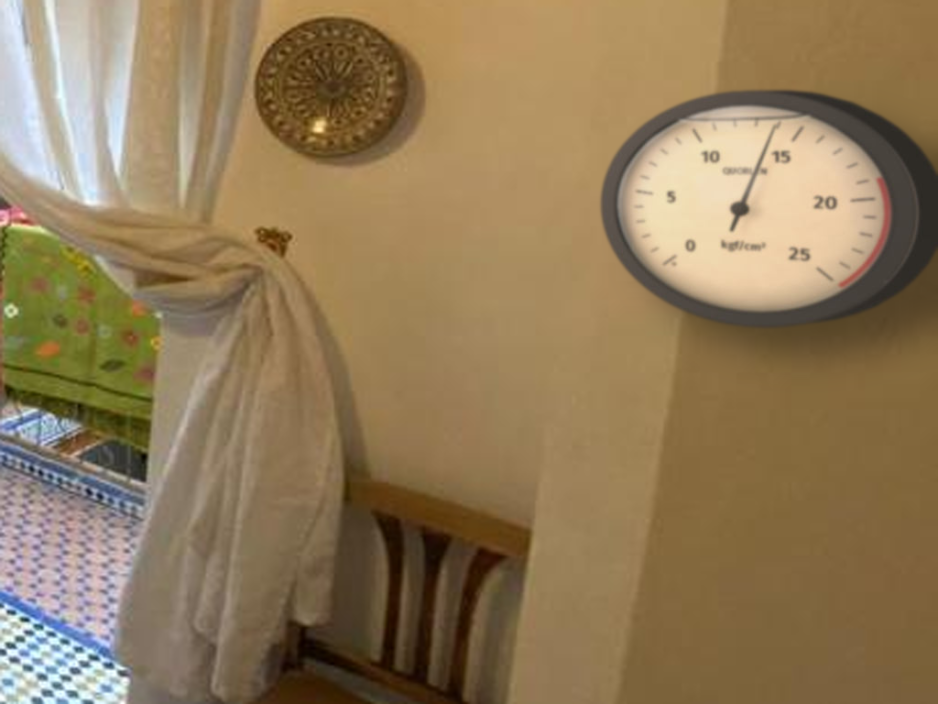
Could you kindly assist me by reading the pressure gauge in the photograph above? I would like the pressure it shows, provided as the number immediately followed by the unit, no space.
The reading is 14kg/cm²
